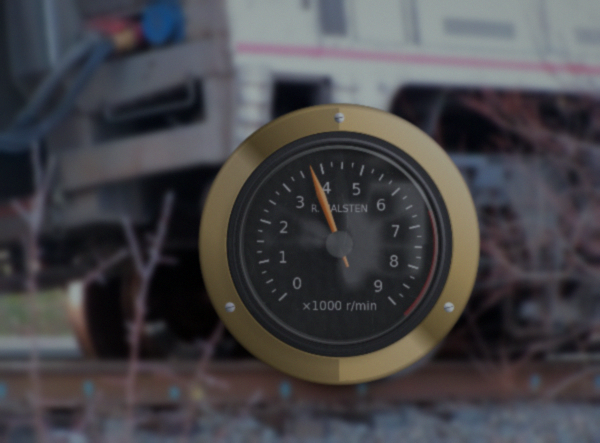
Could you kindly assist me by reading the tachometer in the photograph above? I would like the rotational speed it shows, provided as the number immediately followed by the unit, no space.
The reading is 3750rpm
